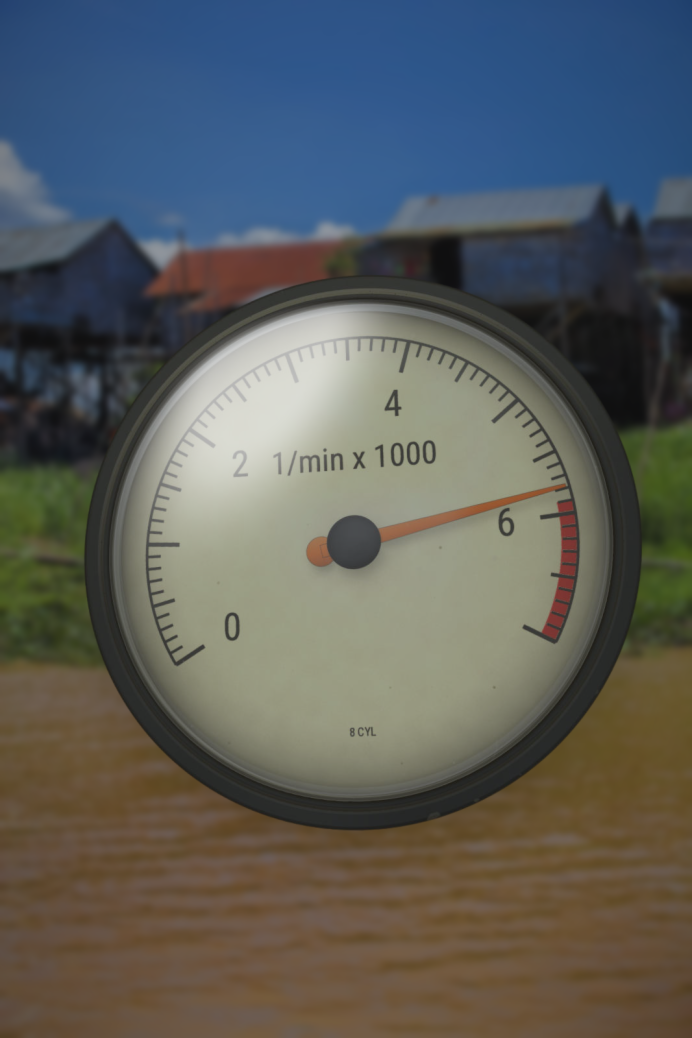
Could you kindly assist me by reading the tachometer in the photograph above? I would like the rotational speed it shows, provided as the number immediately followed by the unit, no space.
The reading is 5800rpm
